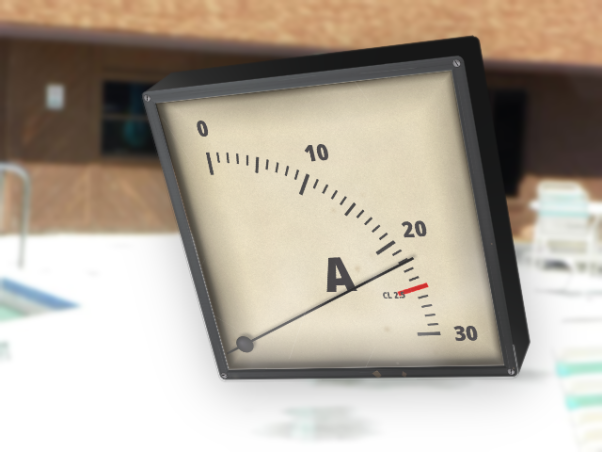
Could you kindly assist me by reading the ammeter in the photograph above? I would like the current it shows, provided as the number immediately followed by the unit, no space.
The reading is 22A
